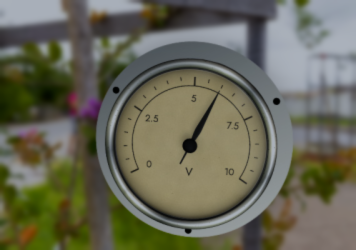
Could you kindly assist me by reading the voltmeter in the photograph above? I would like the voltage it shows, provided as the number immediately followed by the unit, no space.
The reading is 6V
